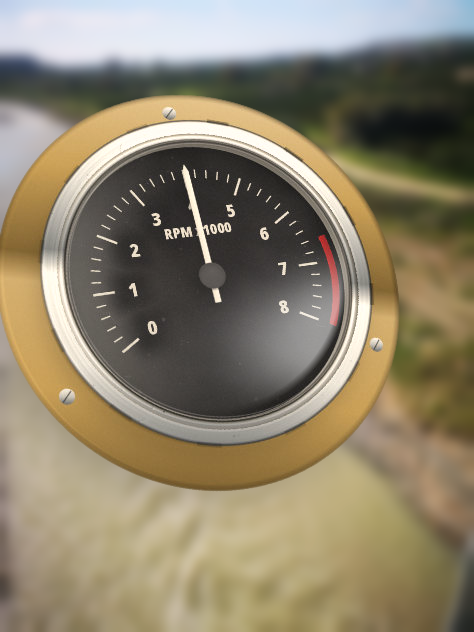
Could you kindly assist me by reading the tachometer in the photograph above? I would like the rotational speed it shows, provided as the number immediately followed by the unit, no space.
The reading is 4000rpm
